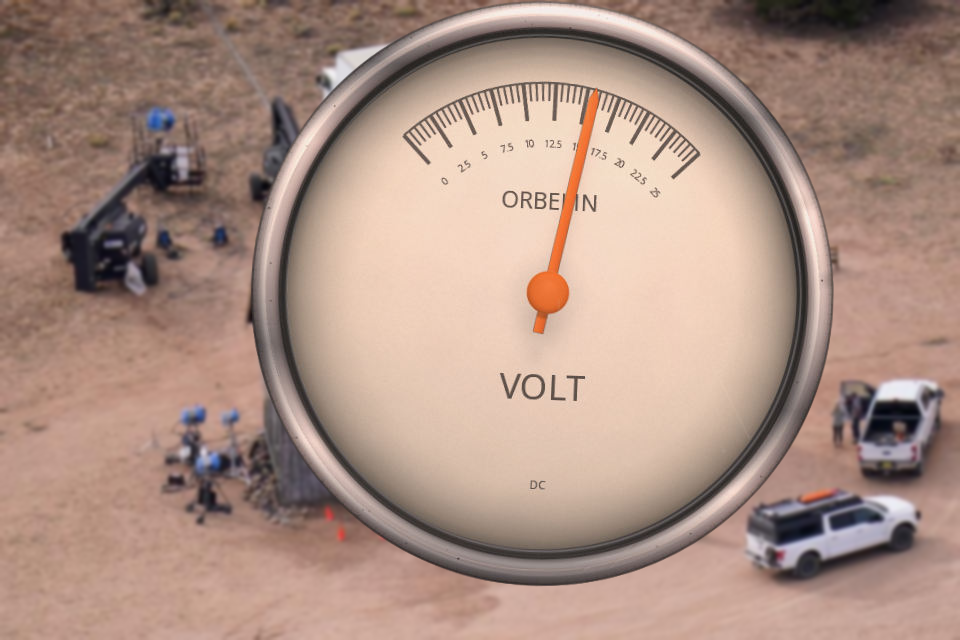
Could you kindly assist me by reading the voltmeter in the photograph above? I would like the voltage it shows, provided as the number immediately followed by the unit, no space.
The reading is 15.5V
